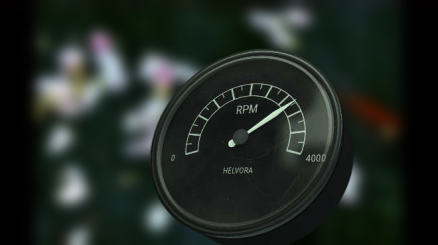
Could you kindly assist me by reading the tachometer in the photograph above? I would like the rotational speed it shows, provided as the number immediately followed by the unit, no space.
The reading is 3000rpm
